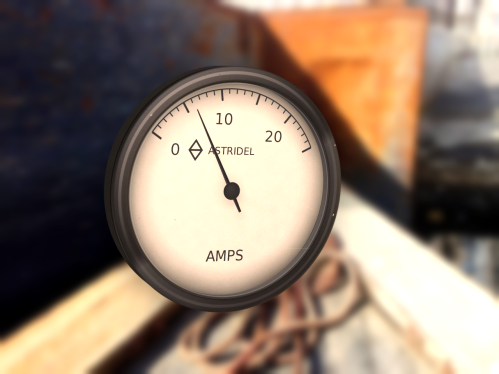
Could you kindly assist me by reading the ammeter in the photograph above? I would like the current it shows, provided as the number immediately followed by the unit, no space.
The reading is 6A
